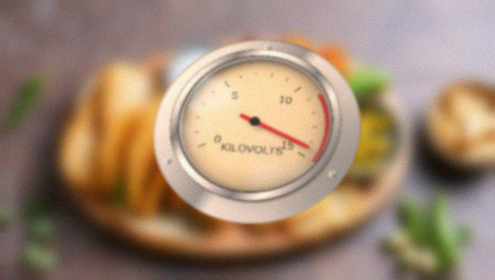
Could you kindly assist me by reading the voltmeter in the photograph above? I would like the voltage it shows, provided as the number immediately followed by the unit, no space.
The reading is 14.5kV
